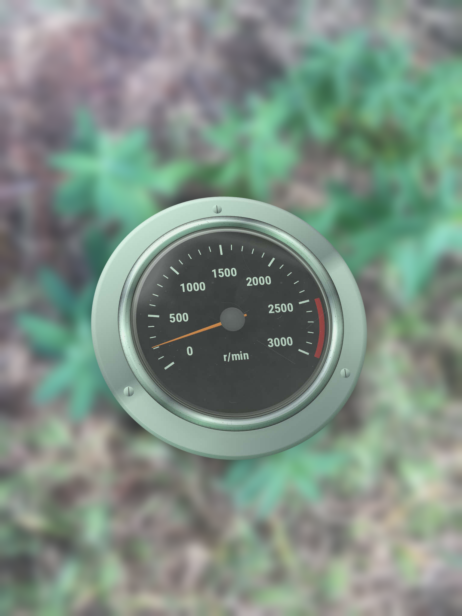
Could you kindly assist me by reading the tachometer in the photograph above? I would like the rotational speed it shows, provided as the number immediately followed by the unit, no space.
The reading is 200rpm
